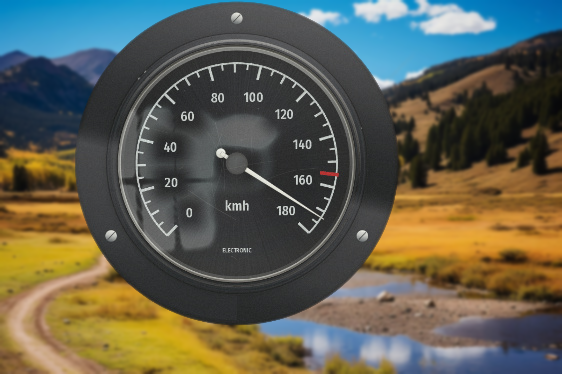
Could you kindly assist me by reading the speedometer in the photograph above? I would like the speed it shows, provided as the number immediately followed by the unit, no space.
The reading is 172.5km/h
